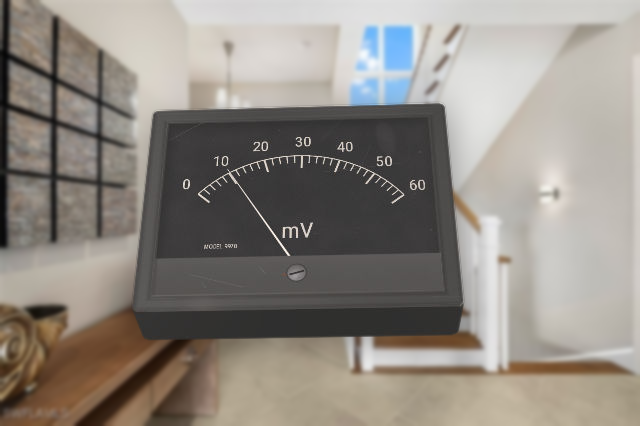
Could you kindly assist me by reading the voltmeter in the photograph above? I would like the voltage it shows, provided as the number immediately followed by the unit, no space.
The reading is 10mV
